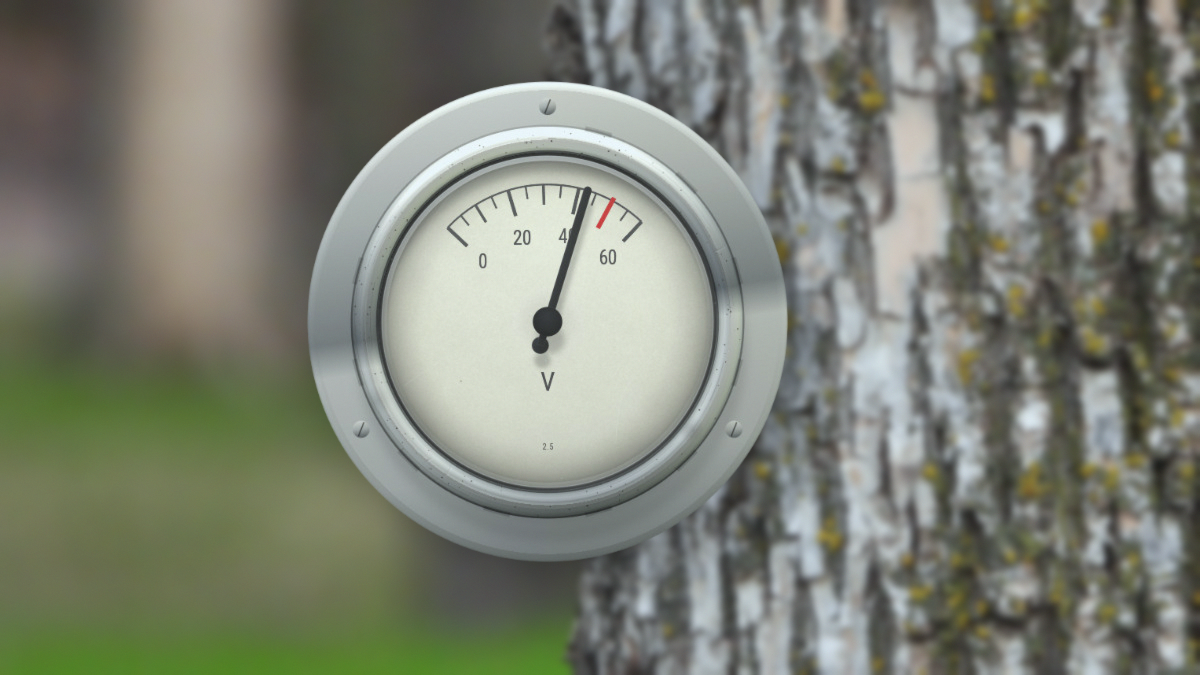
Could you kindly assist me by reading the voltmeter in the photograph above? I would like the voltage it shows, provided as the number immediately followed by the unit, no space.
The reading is 42.5V
